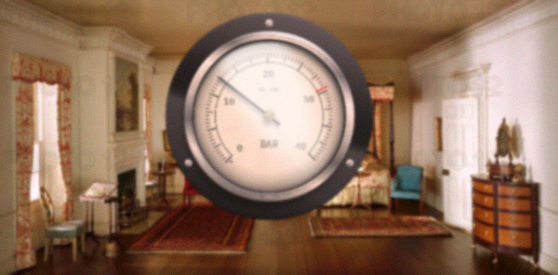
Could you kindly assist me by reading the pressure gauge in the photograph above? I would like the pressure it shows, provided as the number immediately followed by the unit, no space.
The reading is 12.5bar
